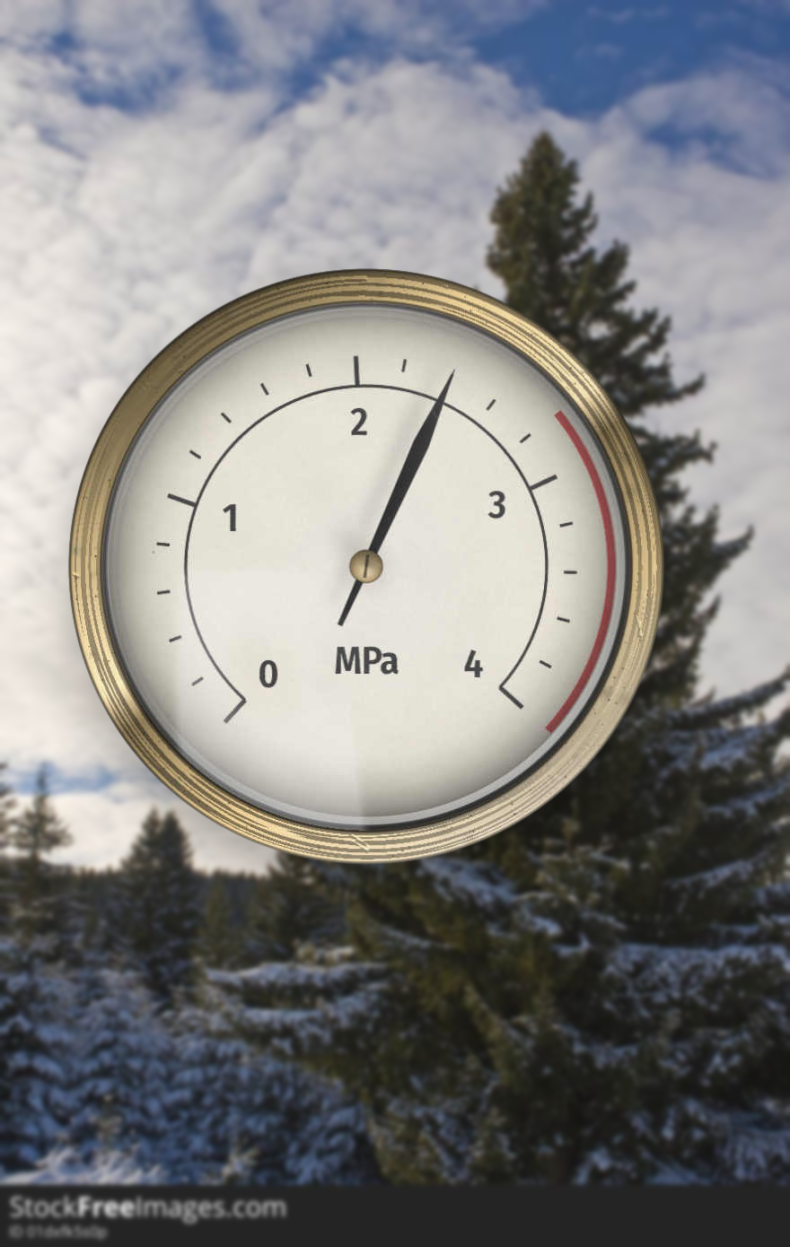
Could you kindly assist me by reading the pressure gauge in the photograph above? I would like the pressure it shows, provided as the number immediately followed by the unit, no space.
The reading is 2.4MPa
